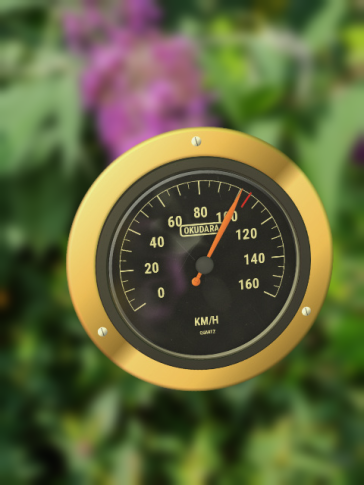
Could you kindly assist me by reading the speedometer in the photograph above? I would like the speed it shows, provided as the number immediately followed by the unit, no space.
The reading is 100km/h
